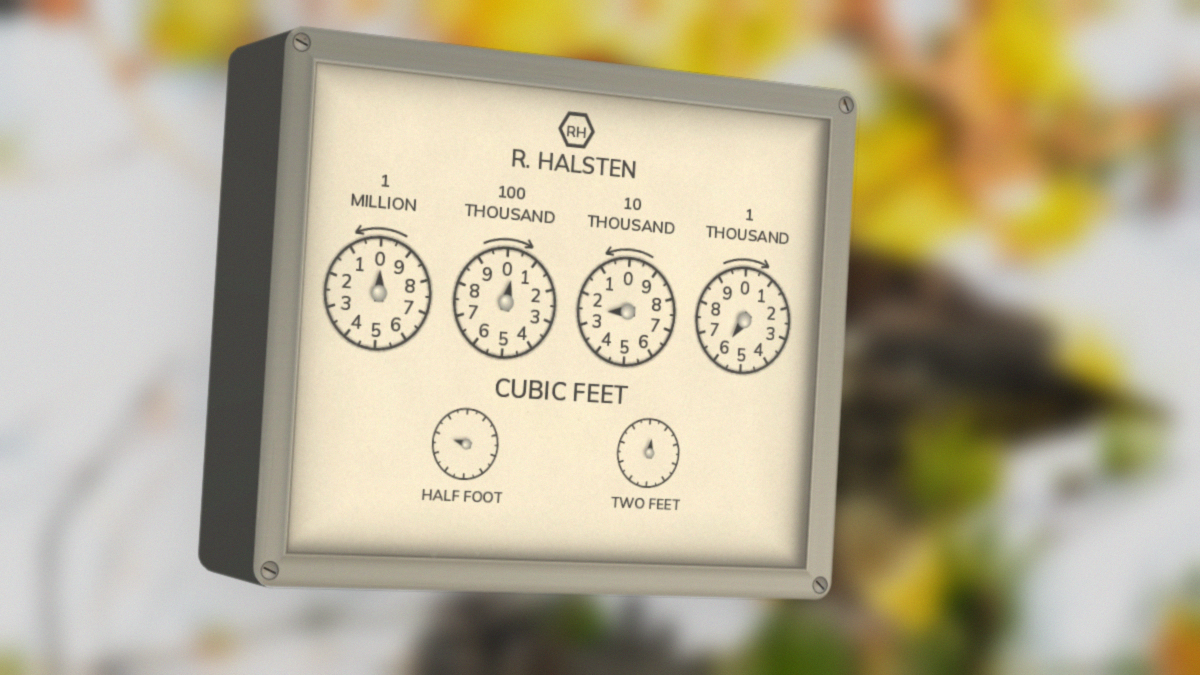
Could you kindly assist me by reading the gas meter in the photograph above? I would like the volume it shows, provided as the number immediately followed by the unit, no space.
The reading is 2600ft³
